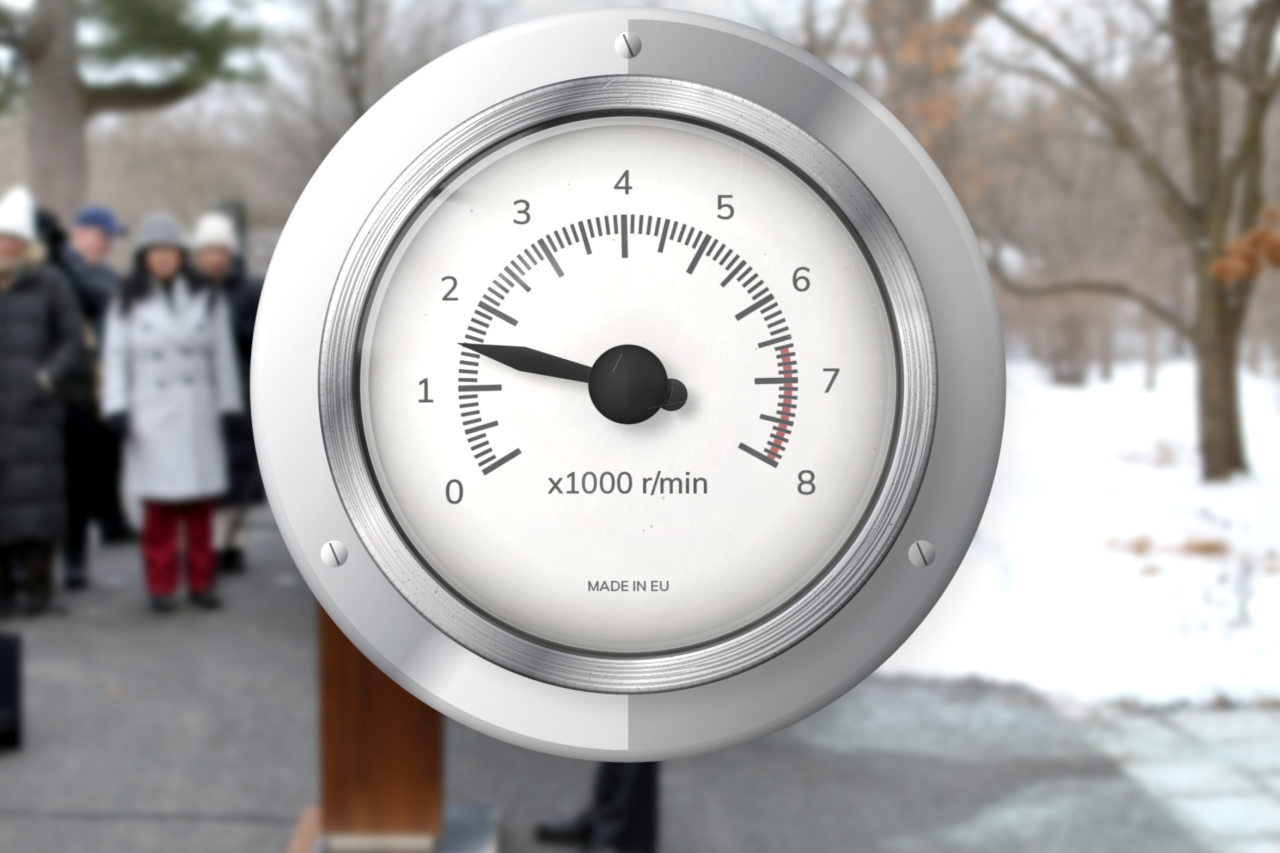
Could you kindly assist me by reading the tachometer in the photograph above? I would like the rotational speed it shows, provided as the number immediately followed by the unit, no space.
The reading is 1500rpm
